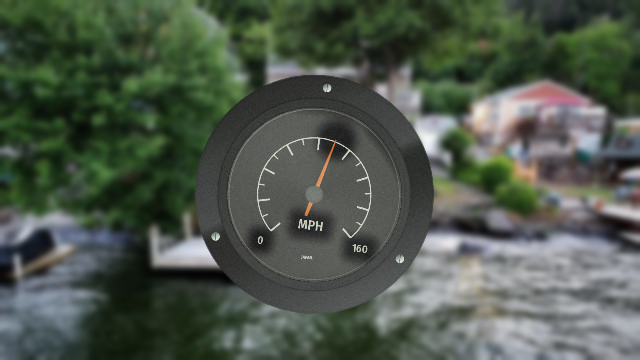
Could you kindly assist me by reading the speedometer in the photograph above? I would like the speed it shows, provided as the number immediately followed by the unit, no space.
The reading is 90mph
